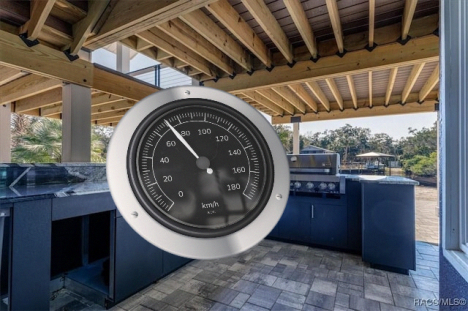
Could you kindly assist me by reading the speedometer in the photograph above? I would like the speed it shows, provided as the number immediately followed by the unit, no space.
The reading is 70km/h
